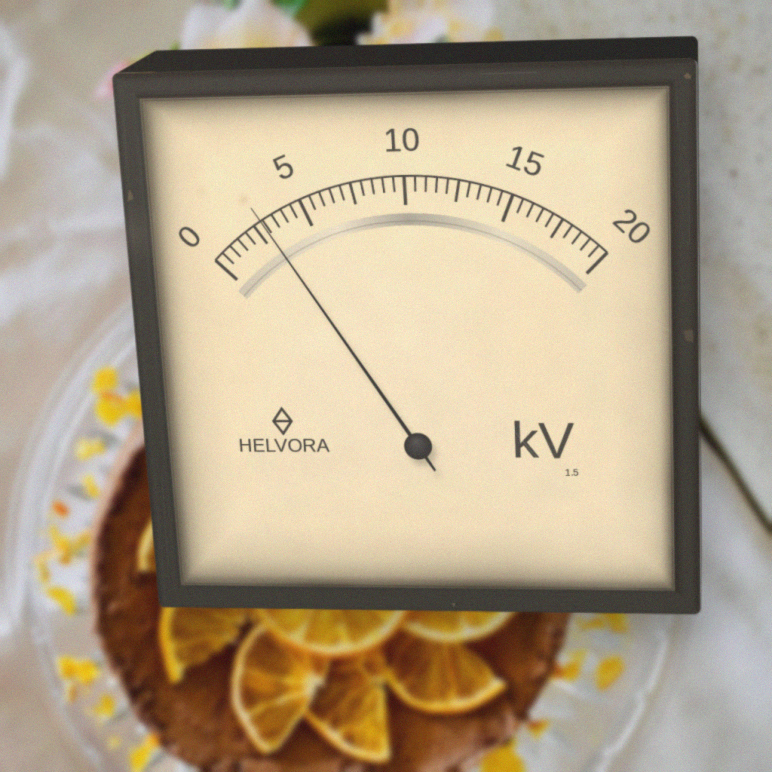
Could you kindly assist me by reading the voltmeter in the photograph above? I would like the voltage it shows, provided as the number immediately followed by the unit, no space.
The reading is 3kV
